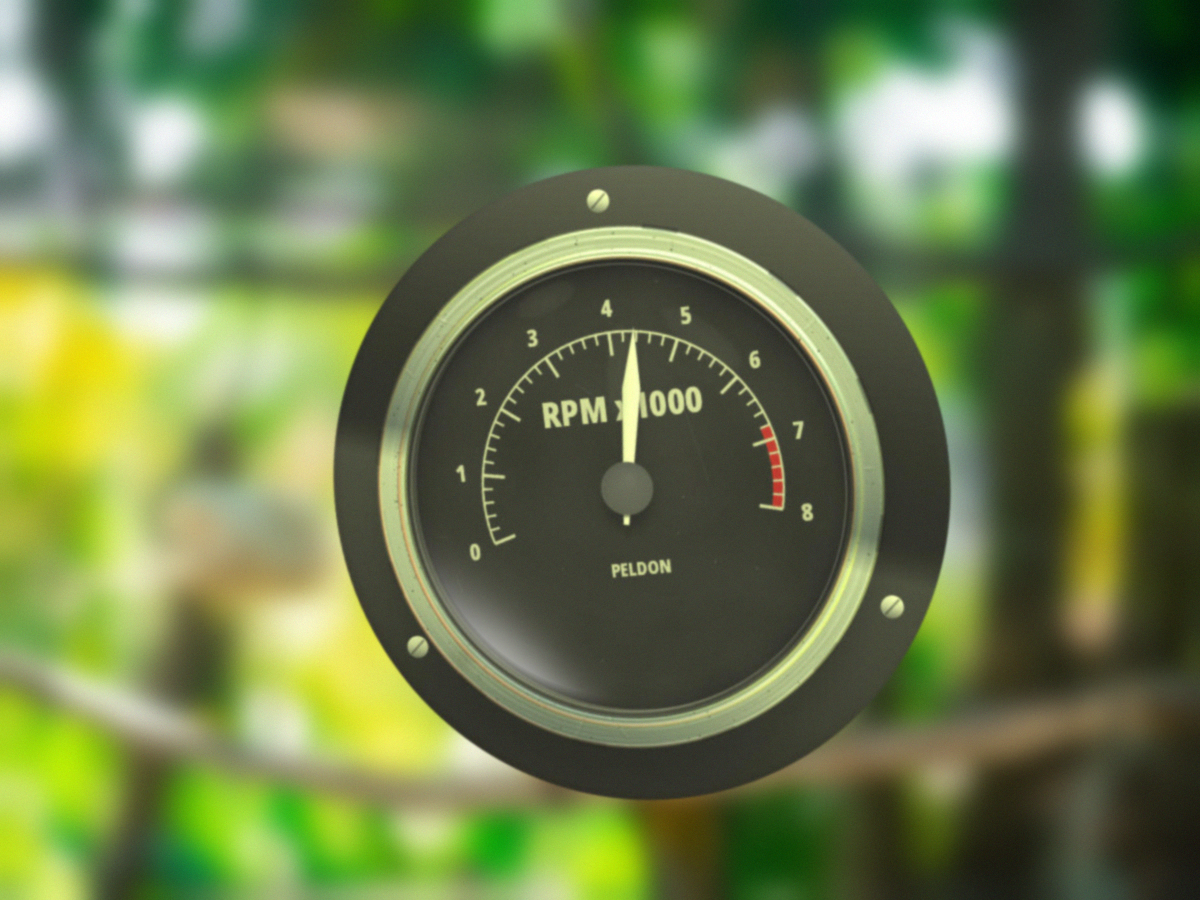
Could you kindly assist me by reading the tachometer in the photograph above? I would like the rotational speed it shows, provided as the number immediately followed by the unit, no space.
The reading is 4400rpm
